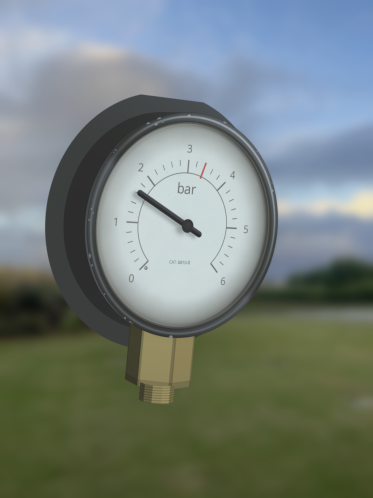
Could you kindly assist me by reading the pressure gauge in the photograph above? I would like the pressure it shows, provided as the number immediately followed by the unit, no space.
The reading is 1.6bar
